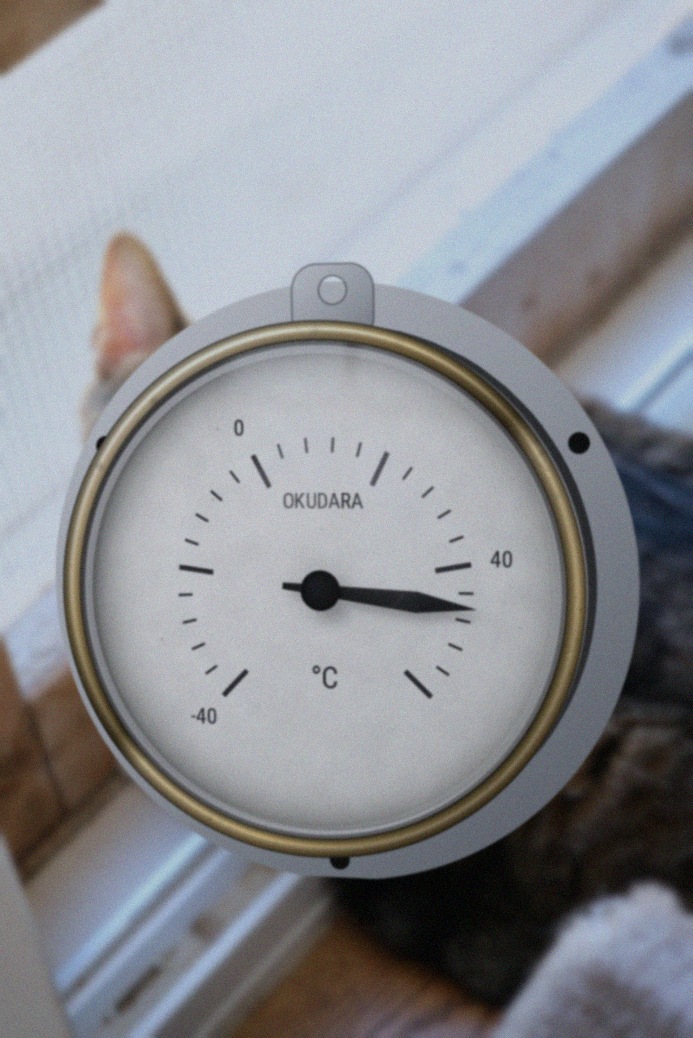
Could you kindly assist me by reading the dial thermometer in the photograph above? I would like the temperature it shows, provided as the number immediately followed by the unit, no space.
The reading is 46°C
